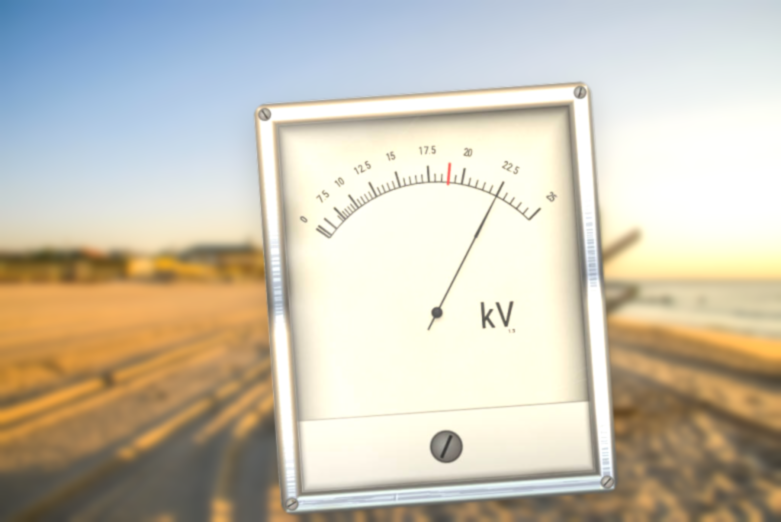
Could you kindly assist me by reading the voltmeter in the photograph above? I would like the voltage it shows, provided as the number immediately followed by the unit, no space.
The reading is 22.5kV
